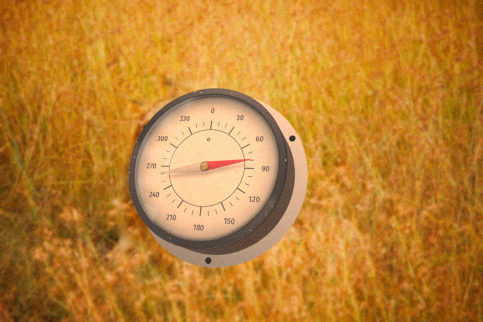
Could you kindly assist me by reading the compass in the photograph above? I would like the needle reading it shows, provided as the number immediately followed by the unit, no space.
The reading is 80°
